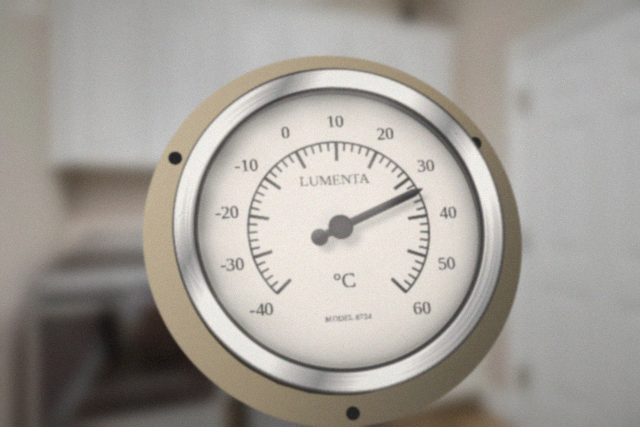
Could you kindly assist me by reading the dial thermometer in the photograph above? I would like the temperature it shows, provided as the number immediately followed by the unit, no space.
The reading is 34°C
